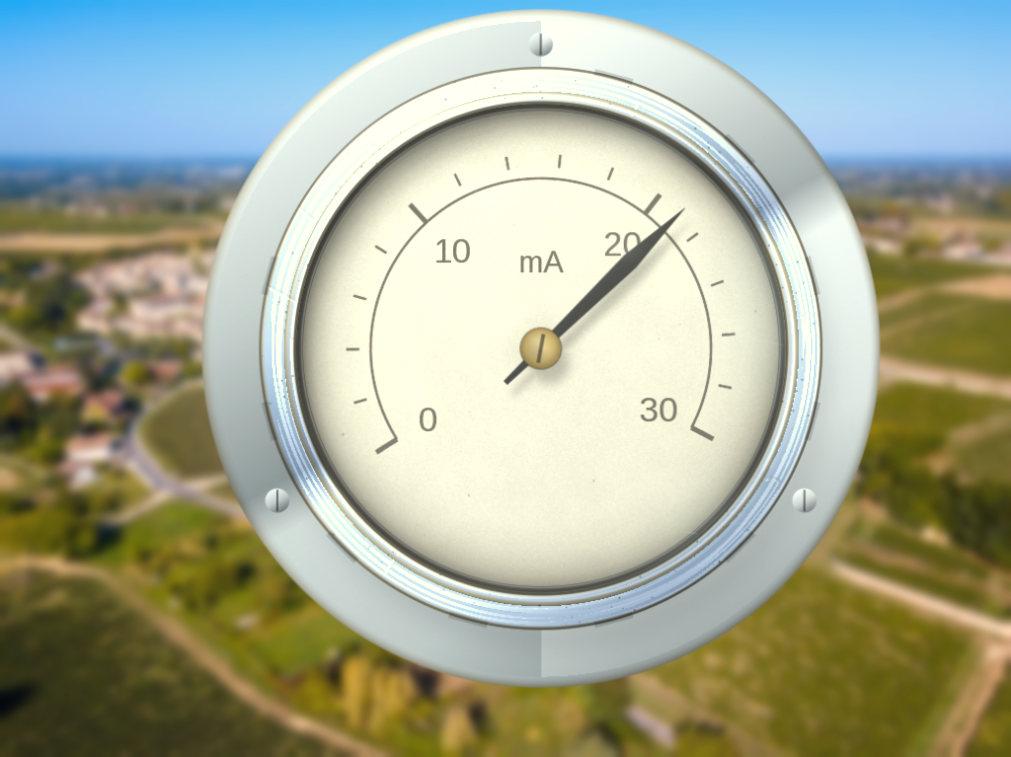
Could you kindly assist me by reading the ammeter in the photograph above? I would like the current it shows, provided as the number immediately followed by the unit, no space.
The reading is 21mA
